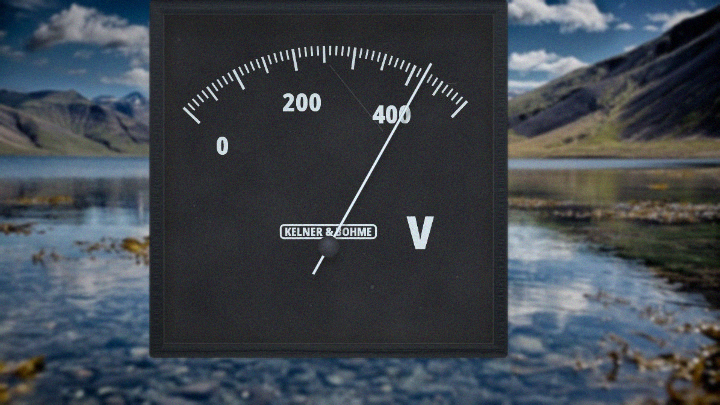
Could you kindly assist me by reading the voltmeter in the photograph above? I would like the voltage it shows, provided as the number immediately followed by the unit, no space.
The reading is 420V
